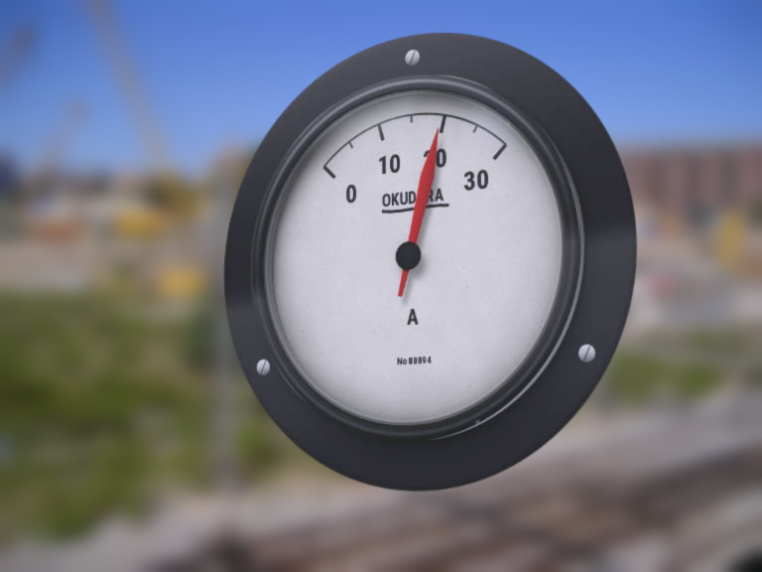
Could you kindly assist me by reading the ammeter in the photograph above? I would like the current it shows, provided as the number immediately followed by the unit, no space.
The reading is 20A
